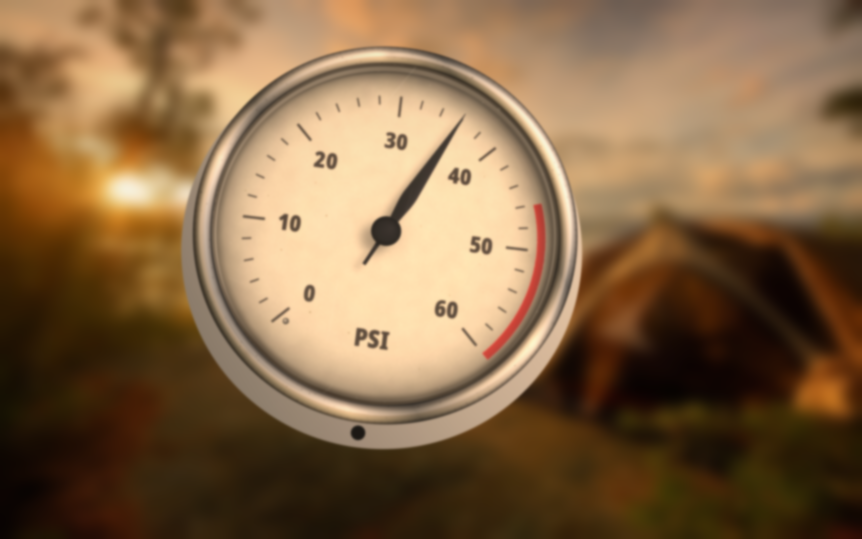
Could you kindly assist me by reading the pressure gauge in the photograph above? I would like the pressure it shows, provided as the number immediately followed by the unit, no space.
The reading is 36psi
